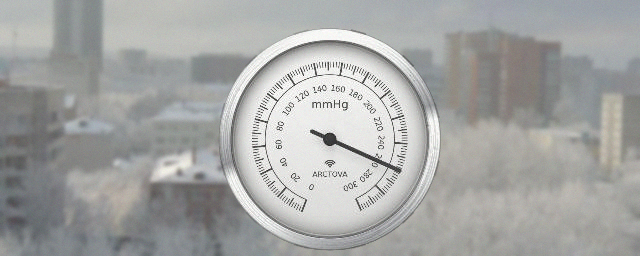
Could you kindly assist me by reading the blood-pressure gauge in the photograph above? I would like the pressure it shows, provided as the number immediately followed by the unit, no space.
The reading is 260mmHg
